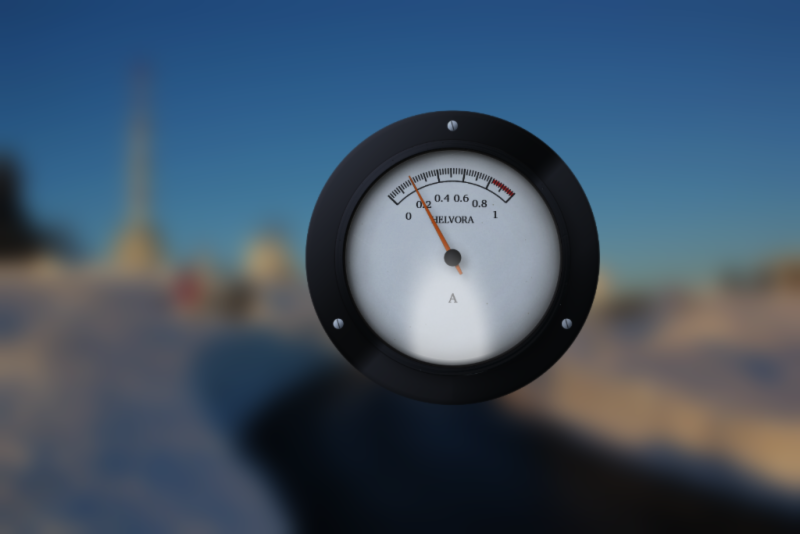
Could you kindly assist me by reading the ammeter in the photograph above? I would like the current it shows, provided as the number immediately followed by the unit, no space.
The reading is 0.2A
